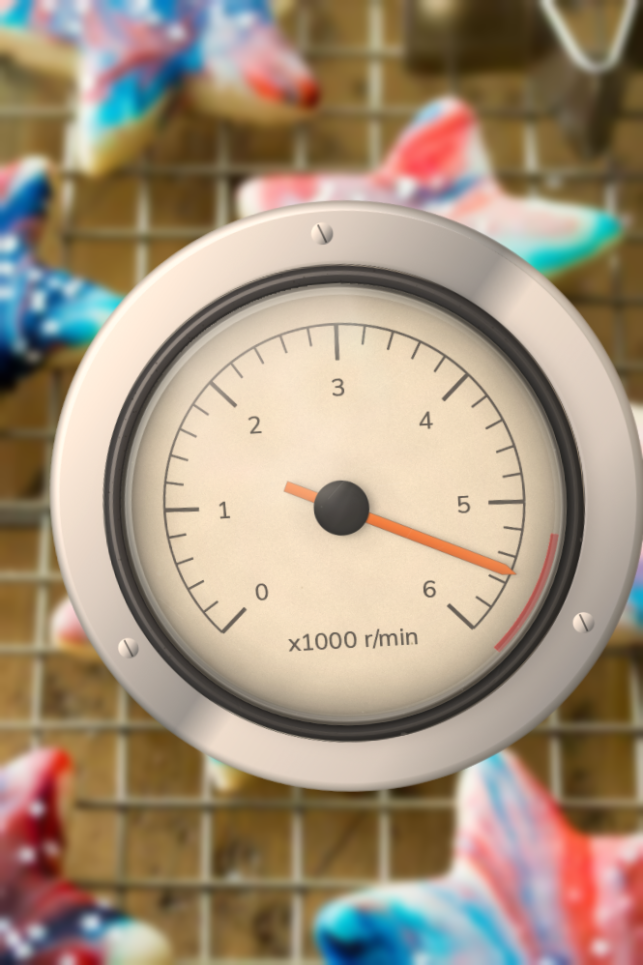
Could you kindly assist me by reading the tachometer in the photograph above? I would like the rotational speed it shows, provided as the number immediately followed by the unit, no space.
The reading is 5500rpm
